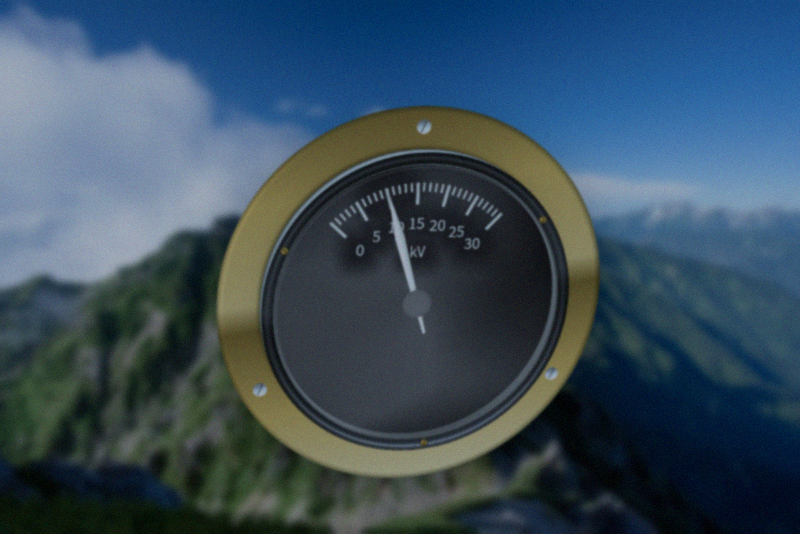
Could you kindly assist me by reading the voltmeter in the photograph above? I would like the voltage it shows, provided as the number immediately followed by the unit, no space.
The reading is 10kV
